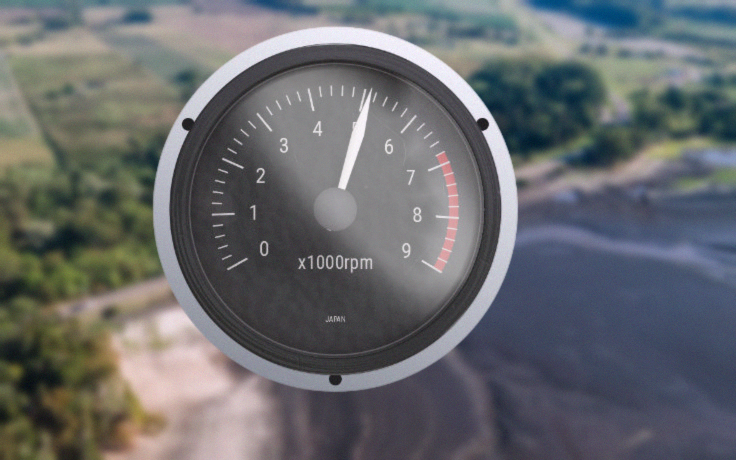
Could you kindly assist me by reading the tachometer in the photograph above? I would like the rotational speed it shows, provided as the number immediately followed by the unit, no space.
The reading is 5100rpm
